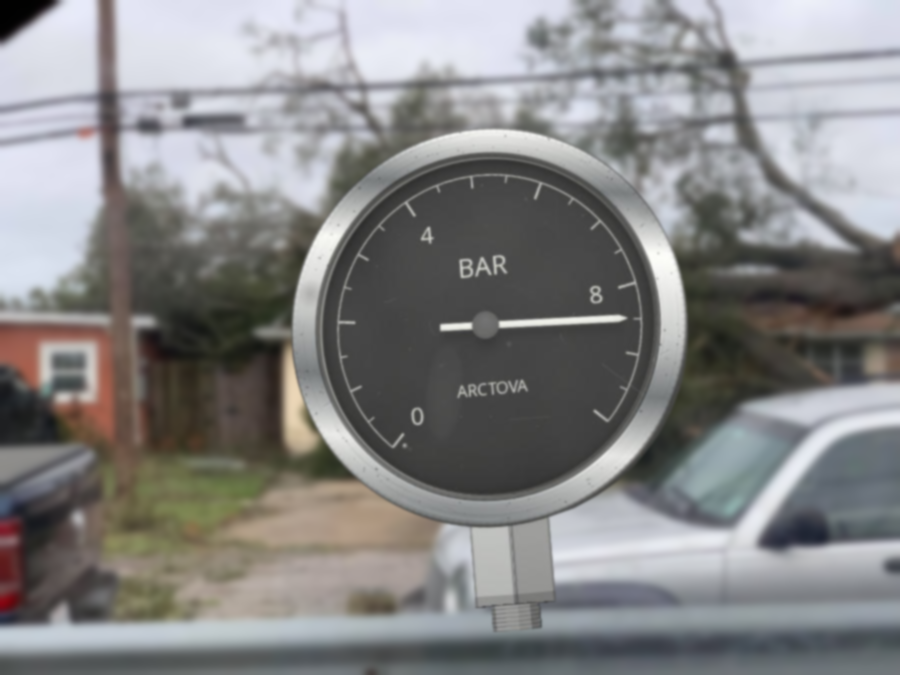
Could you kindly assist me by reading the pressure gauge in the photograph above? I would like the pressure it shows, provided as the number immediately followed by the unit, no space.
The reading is 8.5bar
